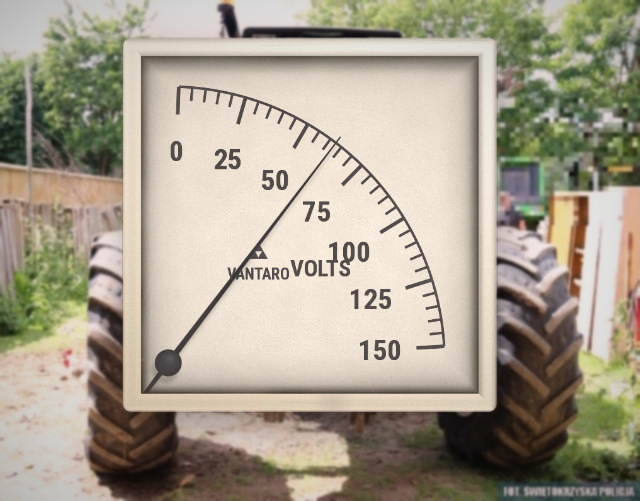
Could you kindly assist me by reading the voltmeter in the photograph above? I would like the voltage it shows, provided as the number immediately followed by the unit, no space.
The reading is 62.5V
